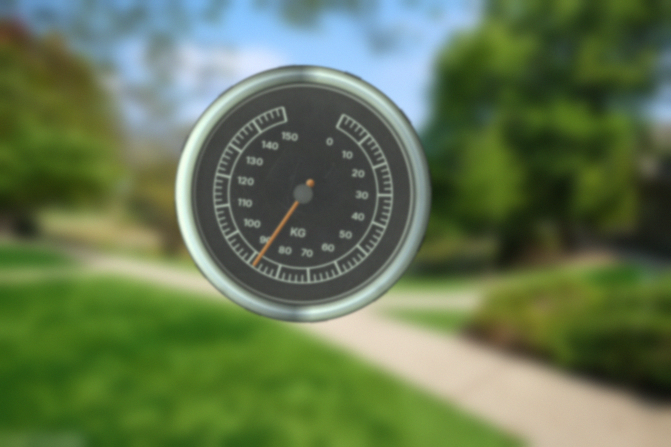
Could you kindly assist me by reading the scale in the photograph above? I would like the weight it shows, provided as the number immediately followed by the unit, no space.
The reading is 88kg
